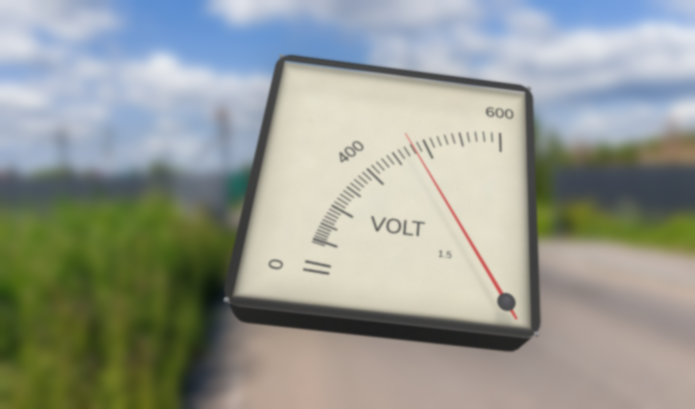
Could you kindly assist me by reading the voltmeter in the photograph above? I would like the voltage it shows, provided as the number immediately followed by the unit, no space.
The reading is 480V
